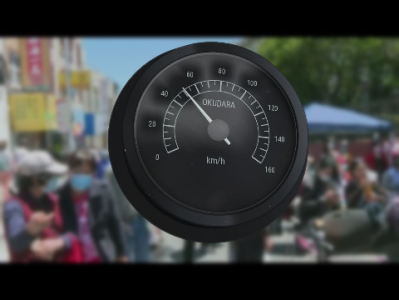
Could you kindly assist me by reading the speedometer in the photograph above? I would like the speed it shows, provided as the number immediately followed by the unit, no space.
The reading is 50km/h
